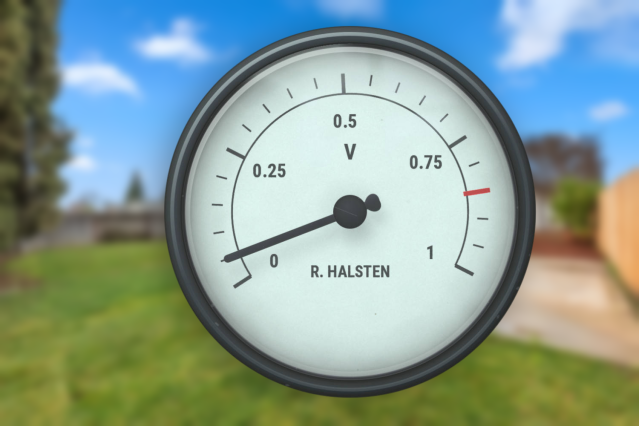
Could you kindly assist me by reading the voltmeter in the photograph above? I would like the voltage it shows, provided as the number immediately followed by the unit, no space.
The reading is 0.05V
